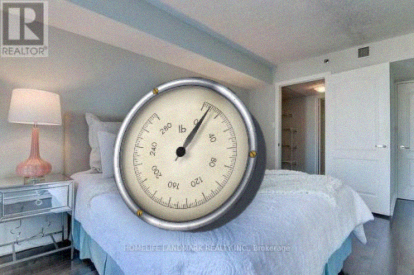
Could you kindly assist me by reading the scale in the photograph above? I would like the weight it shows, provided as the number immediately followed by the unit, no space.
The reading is 10lb
